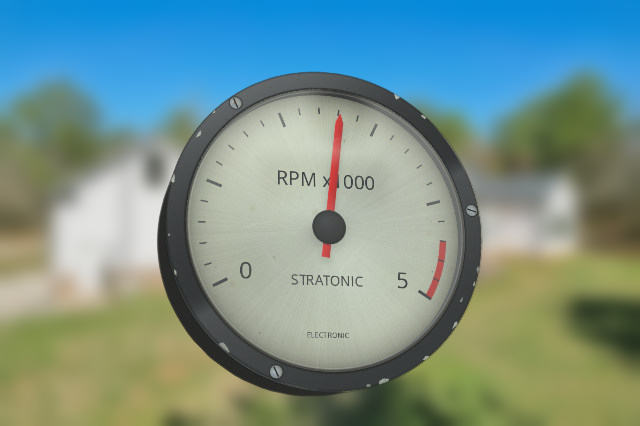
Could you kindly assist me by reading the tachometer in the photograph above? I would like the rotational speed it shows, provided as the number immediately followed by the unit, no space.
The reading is 2600rpm
